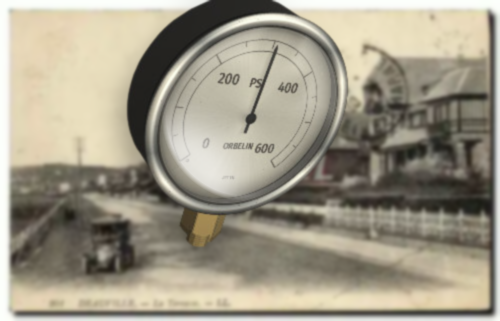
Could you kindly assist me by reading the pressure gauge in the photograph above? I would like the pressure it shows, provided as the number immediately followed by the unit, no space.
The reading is 300psi
